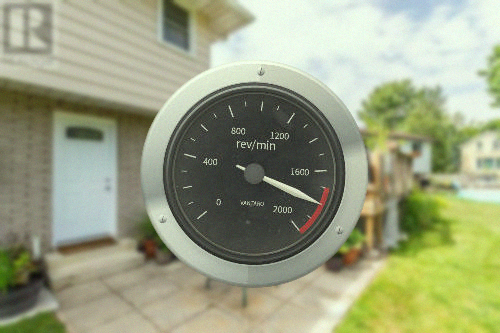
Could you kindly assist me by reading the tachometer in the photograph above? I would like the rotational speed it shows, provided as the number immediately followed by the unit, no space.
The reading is 1800rpm
